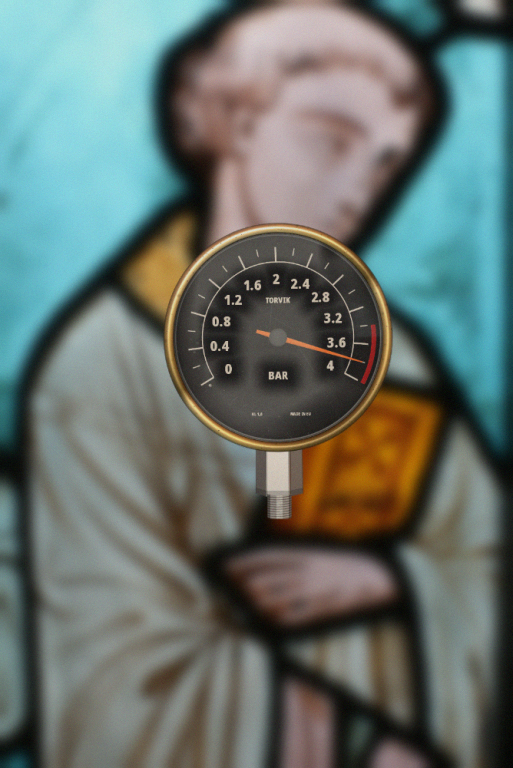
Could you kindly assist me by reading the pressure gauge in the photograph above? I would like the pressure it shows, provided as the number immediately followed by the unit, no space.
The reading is 3.8bar
